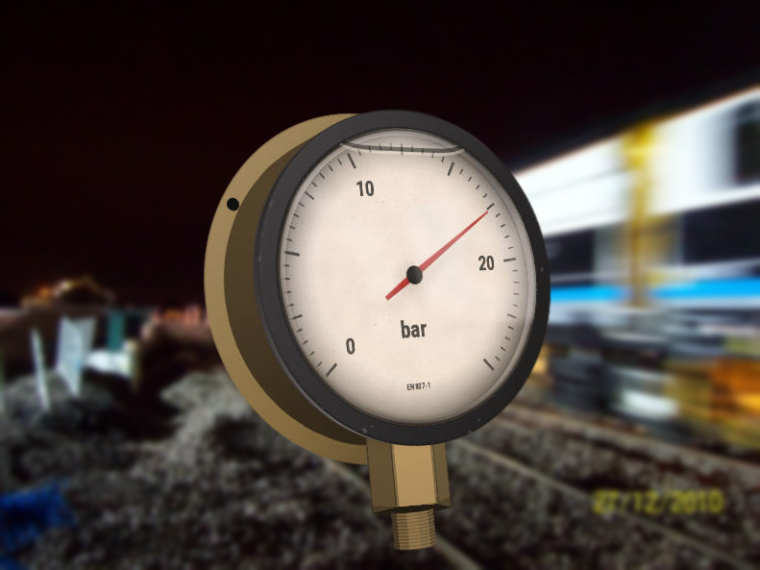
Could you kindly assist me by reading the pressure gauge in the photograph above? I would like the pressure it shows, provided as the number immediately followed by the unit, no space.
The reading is 17.5bar
